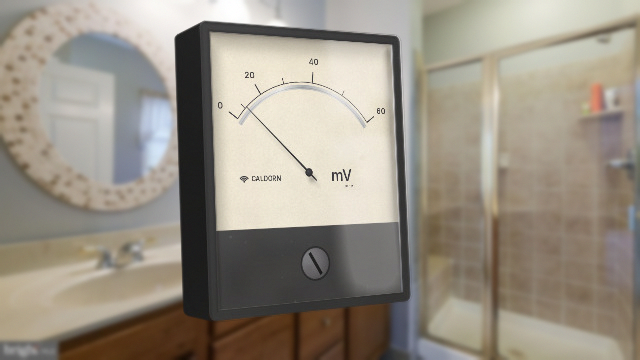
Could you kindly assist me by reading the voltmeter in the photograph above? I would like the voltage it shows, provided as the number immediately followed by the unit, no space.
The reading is 10mV
